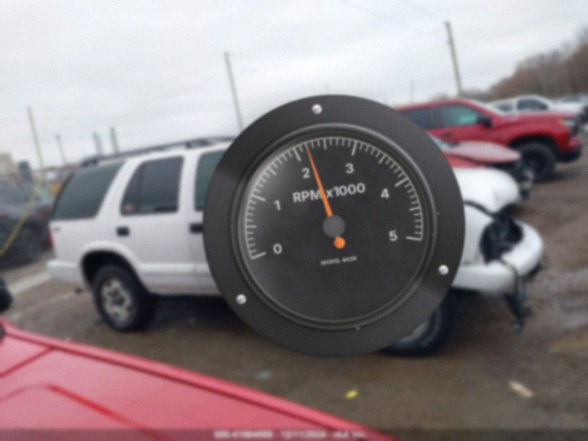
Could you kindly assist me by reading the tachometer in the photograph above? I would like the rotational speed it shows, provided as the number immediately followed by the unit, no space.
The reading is 2200rpm
